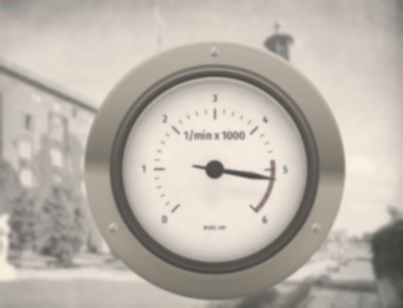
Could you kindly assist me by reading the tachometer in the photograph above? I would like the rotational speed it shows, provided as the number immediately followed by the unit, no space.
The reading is 5200rpm
